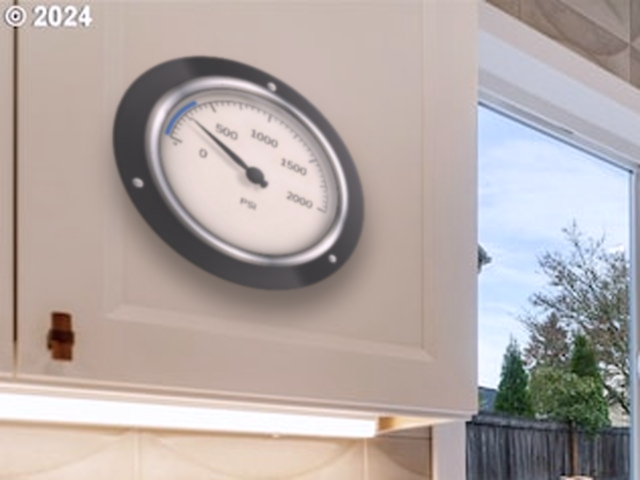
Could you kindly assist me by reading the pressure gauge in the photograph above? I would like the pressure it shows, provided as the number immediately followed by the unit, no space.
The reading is 250psi
